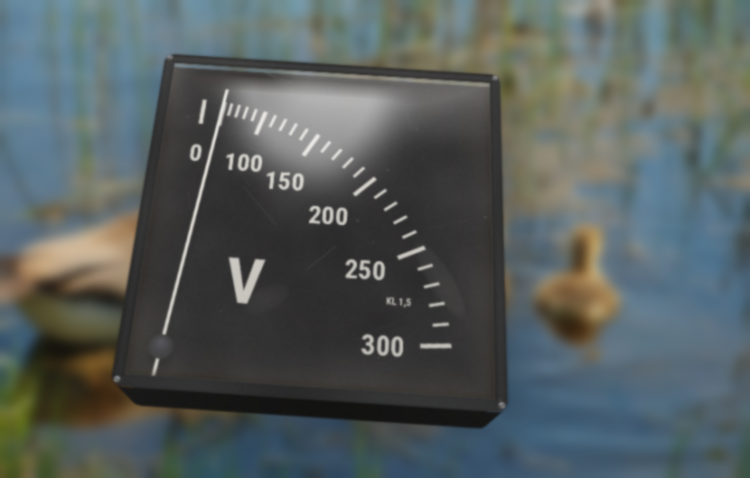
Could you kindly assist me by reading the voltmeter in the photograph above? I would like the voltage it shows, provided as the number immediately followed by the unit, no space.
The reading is 50V
